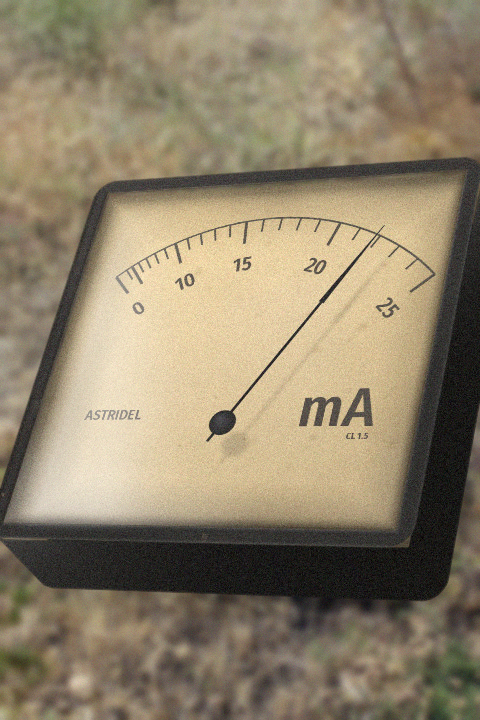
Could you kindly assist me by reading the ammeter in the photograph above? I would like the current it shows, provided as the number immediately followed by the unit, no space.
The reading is 22mA
